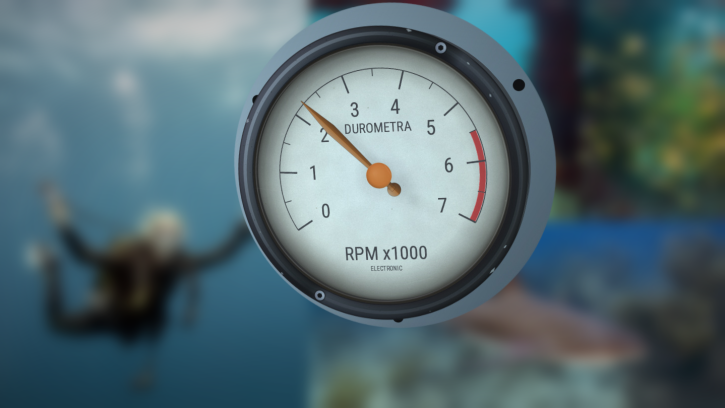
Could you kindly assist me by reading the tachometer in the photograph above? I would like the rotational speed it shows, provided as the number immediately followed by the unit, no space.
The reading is 2250rpm
